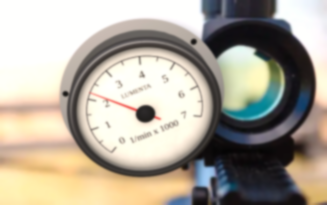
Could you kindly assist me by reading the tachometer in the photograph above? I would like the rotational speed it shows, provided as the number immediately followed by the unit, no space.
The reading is 2250rpm
